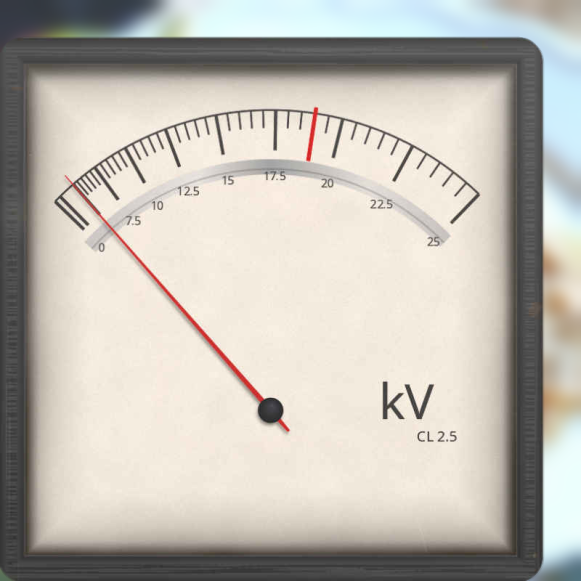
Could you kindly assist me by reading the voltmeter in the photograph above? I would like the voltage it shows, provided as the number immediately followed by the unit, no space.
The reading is 5kV
